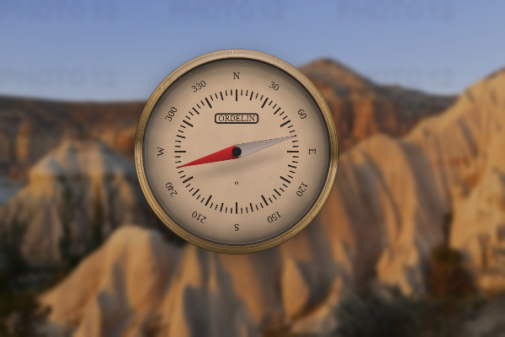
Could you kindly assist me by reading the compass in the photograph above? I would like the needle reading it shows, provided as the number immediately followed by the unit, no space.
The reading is 255°
